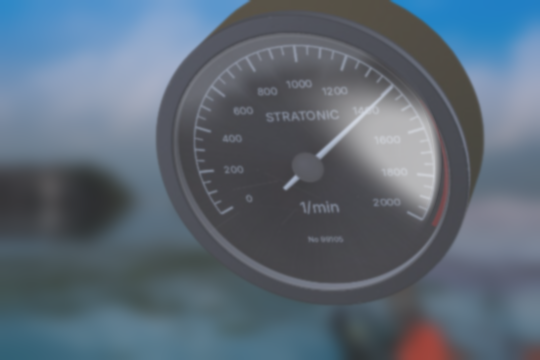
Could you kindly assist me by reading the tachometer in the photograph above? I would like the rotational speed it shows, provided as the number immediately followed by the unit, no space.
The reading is 1400rpm
